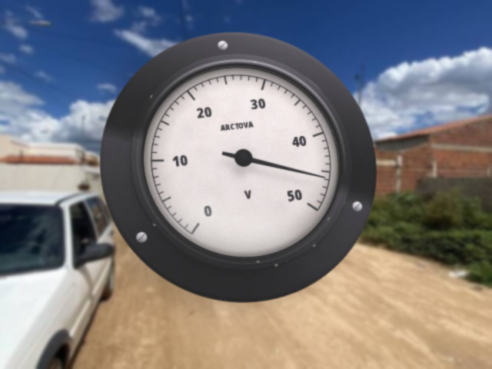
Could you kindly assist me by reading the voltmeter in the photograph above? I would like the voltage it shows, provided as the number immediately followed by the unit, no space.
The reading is 46V
